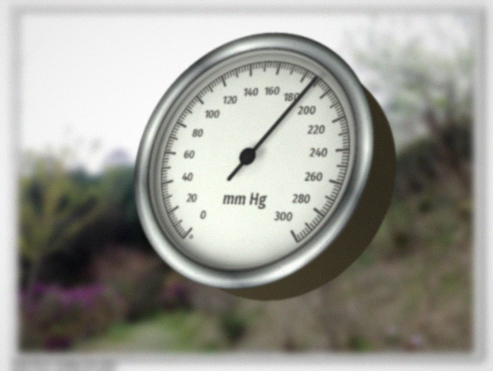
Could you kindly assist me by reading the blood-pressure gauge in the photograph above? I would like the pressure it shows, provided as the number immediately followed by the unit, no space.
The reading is 190mmHg
